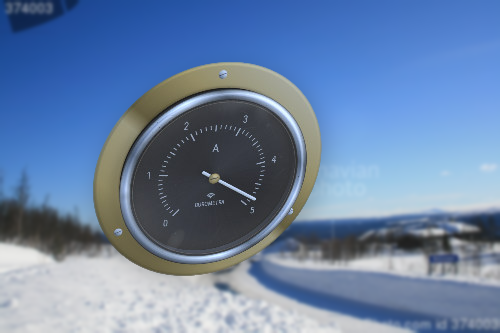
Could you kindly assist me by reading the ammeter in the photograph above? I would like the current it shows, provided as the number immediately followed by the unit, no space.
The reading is 4.8A
